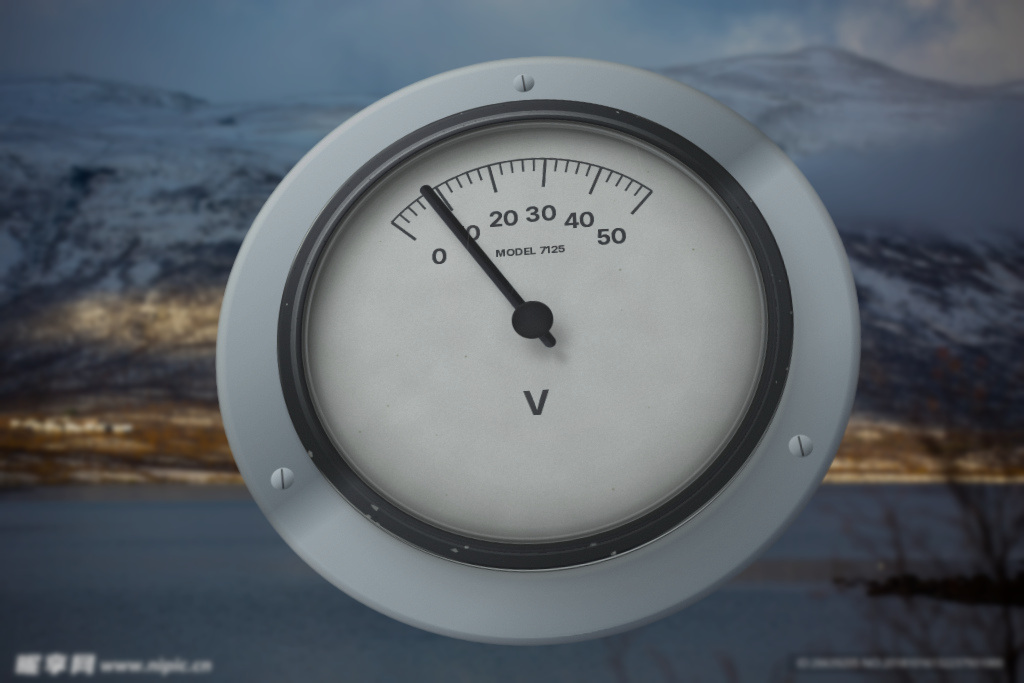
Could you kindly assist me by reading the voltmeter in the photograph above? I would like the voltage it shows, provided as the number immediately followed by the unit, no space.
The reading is 8V
